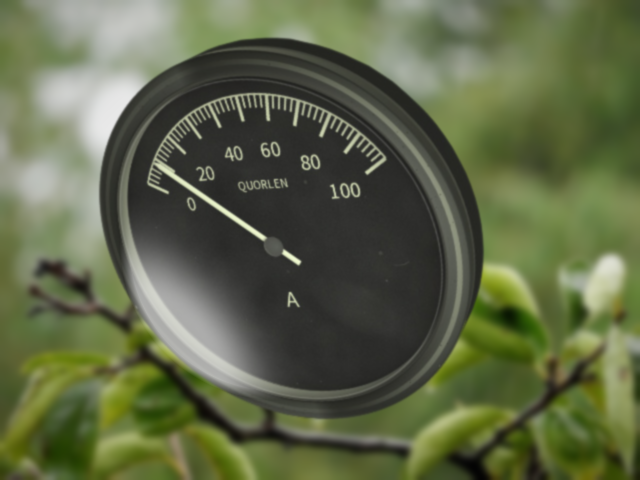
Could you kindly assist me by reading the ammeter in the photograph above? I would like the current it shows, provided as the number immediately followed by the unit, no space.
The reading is 10A
